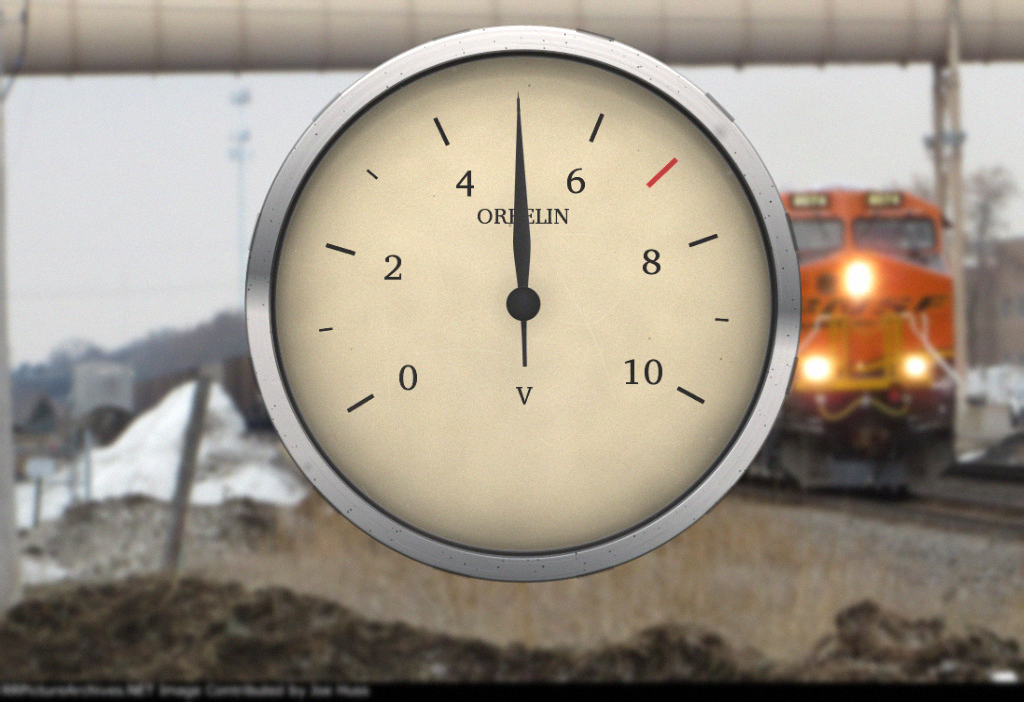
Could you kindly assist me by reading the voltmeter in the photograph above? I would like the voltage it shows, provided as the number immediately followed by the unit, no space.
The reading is 5V
